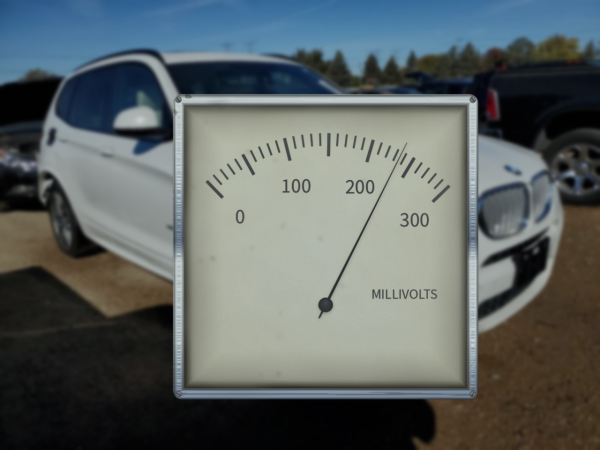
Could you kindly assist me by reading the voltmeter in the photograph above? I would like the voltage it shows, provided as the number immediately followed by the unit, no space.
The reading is 235mV
